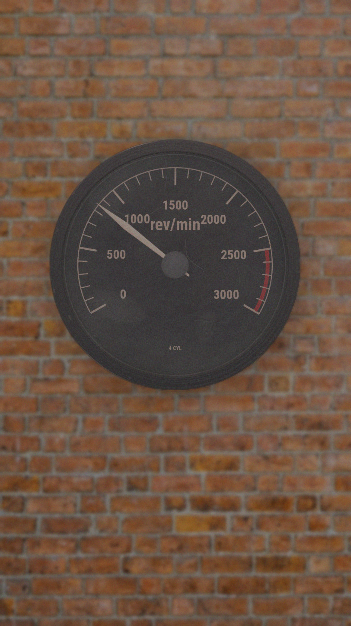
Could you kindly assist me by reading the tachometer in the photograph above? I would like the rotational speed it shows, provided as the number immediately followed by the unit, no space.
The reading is 850rpm
